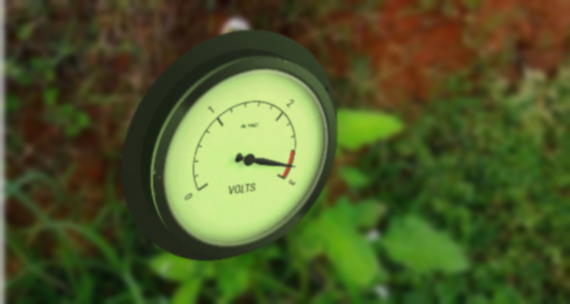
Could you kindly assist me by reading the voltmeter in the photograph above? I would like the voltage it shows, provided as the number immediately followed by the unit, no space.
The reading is 2.8V
